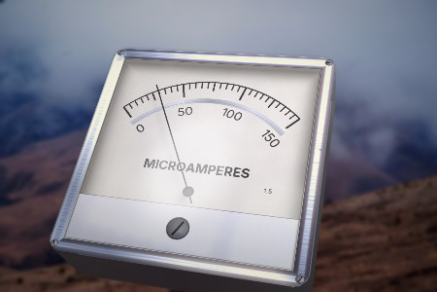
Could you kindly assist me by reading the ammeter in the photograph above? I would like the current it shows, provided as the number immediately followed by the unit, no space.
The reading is 30µA
